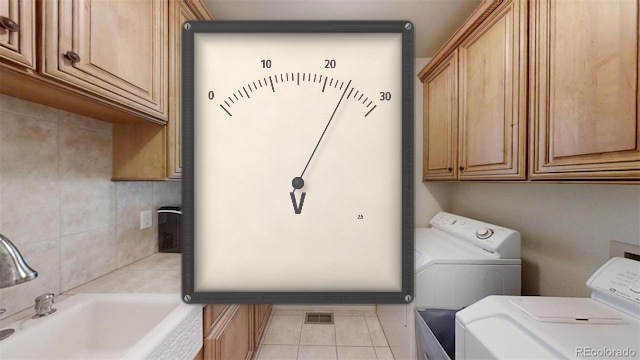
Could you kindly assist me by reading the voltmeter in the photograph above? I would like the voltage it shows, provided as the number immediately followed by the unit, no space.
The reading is 24V
